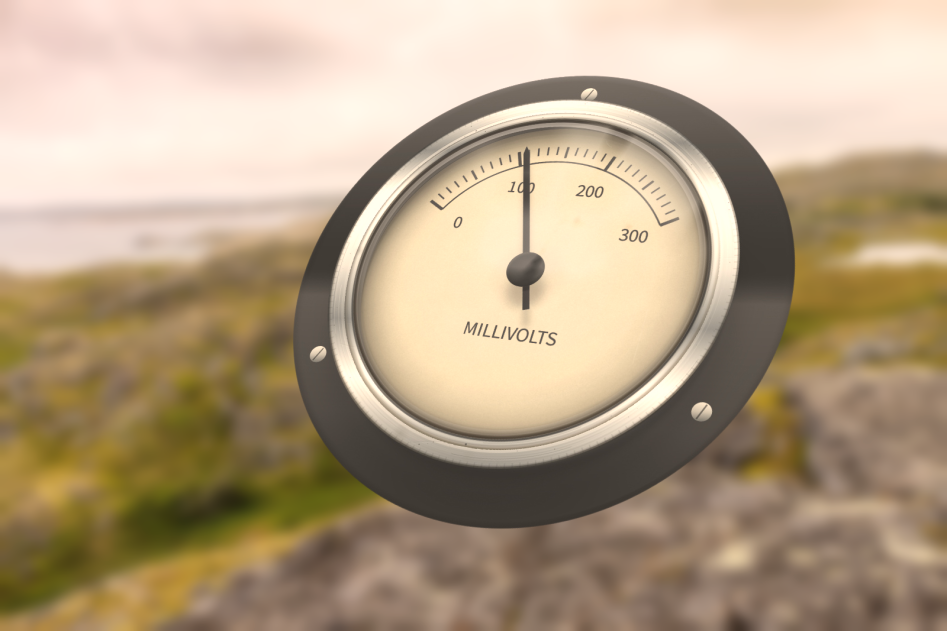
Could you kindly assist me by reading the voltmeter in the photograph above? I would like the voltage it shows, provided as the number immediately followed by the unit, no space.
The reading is 110mV
